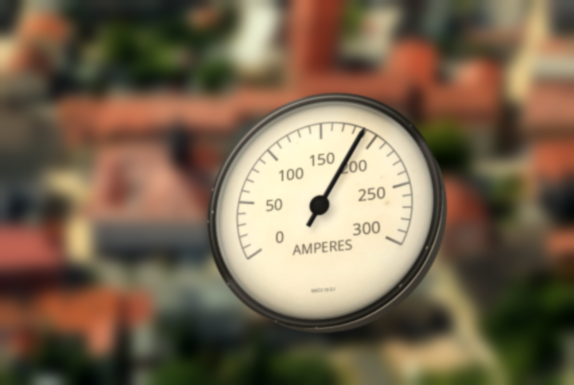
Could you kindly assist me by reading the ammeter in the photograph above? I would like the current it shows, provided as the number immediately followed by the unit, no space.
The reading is 190A
